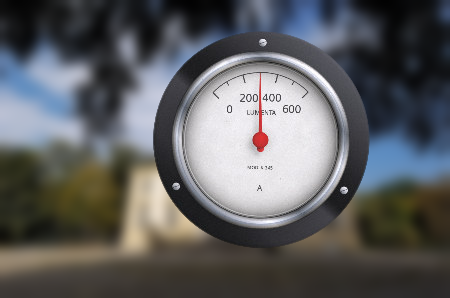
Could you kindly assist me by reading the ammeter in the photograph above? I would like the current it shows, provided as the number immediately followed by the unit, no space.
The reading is 300A
